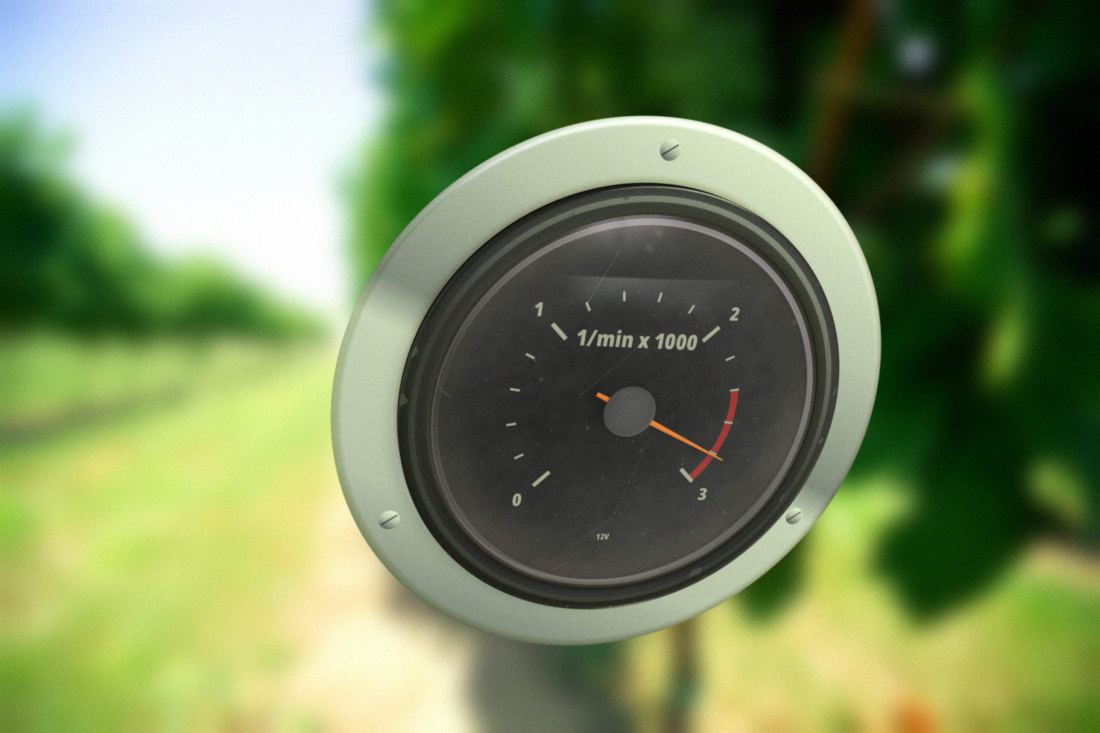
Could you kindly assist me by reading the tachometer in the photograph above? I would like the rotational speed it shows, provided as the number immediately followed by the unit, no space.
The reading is 2800rpm
